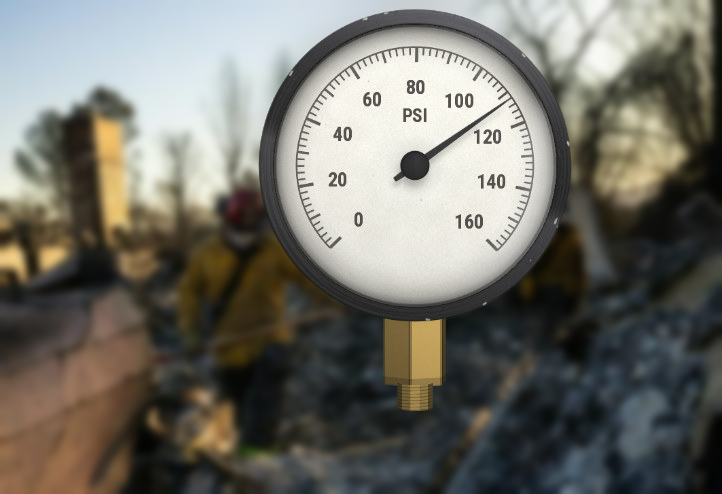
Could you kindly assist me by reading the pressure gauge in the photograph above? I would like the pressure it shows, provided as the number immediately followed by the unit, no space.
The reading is 112psi
